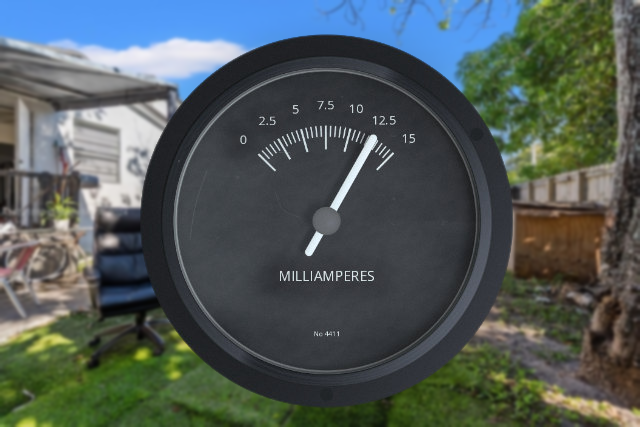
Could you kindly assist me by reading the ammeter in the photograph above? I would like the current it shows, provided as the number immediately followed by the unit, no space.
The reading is 12.5mA
